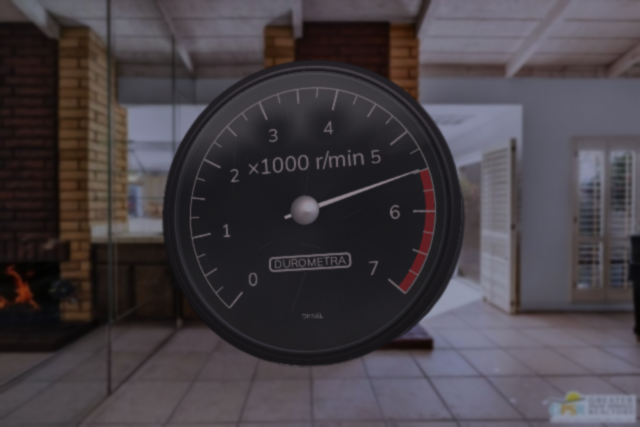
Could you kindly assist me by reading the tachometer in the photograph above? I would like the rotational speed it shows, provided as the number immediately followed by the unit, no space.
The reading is 5500rpm
